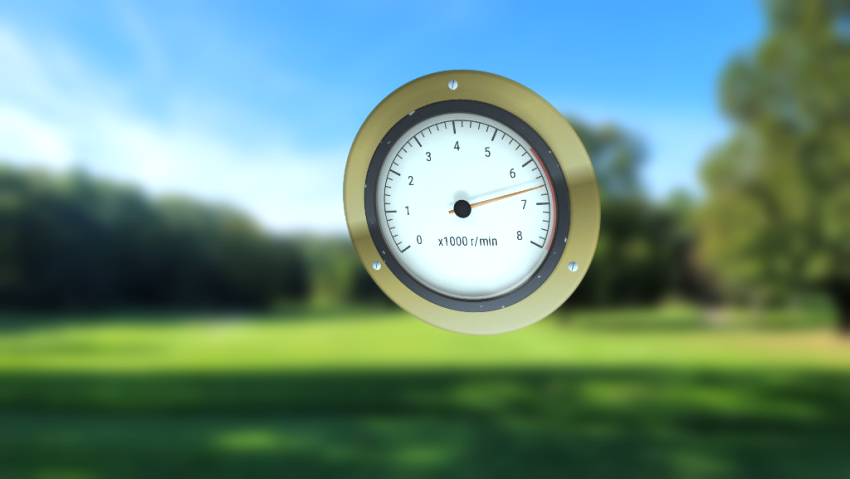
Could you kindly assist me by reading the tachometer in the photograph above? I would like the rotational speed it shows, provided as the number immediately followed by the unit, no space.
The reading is 6600rpm
